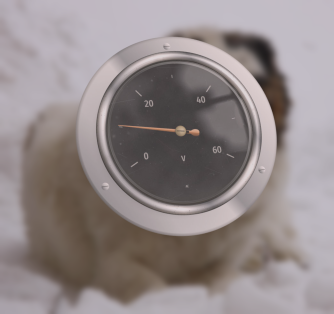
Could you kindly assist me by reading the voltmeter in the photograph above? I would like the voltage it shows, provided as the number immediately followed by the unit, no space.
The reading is 10V
